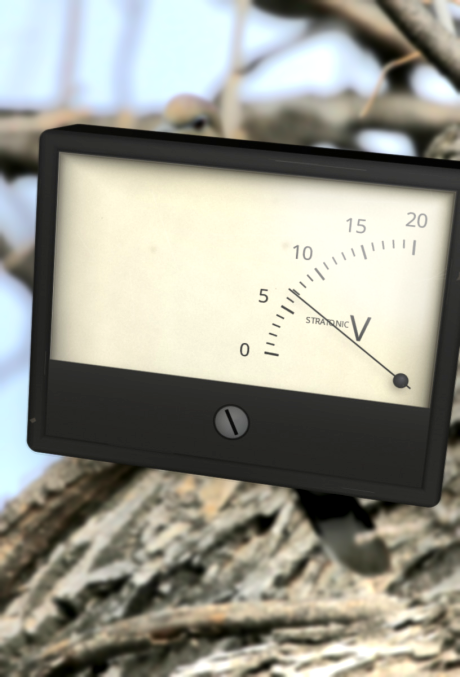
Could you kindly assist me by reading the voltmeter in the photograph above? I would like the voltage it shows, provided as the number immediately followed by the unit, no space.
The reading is 7V
